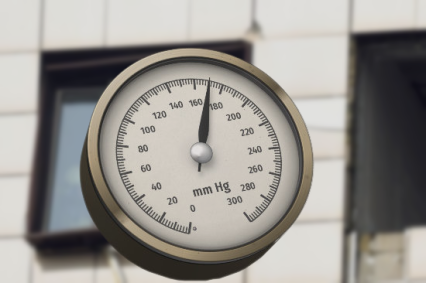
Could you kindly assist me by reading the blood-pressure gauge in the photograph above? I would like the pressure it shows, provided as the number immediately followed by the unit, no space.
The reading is 170mmHg
